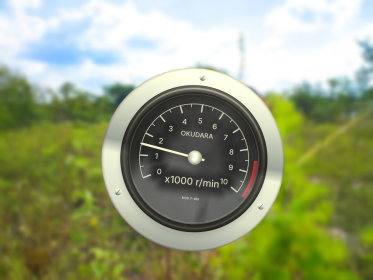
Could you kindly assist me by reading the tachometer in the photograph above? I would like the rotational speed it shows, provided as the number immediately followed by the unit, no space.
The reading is 1500rpm
